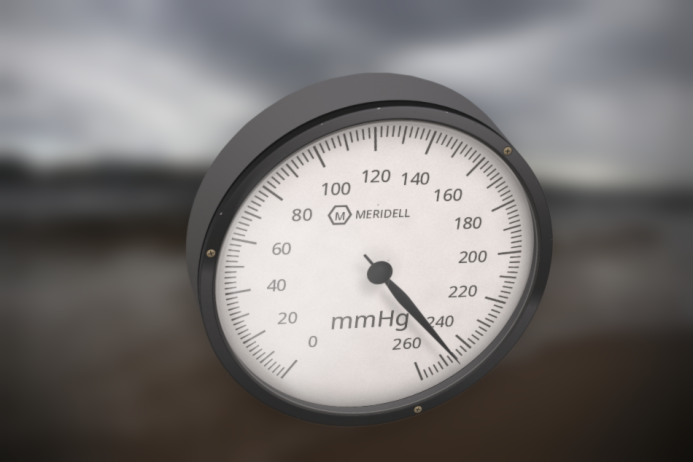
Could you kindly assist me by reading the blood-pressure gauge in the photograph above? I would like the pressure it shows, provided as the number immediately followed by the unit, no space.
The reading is 246mmHg
